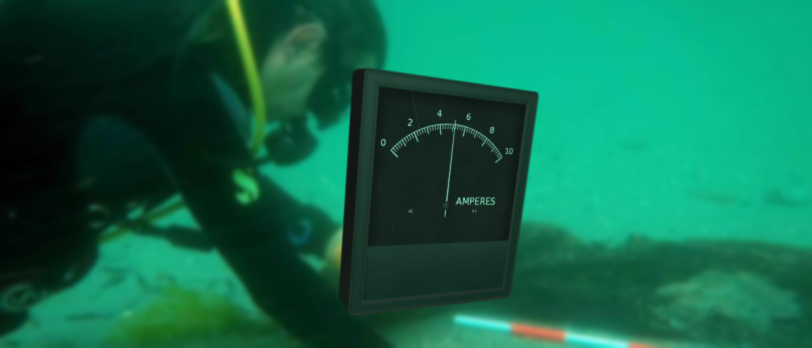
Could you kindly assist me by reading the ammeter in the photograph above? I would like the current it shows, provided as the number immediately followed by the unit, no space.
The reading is 5A
